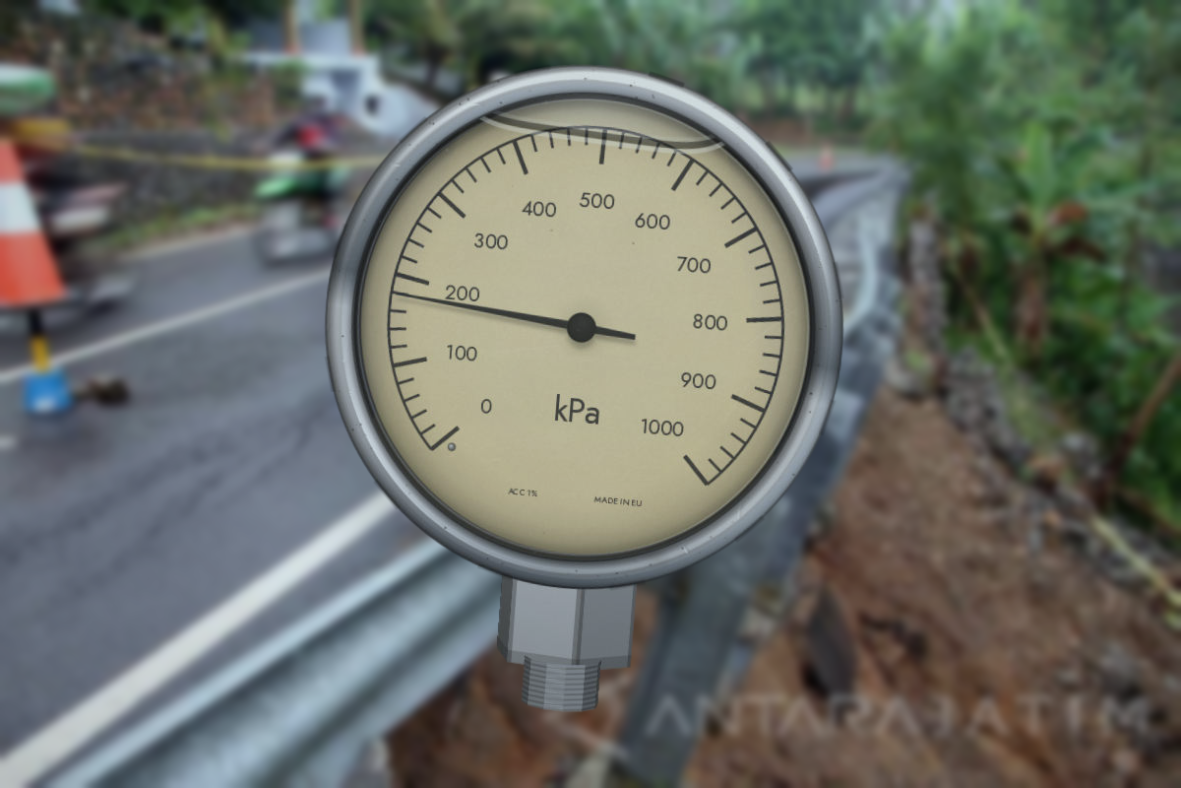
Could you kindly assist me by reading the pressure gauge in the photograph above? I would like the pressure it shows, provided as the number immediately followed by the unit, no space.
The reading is 180kPa
